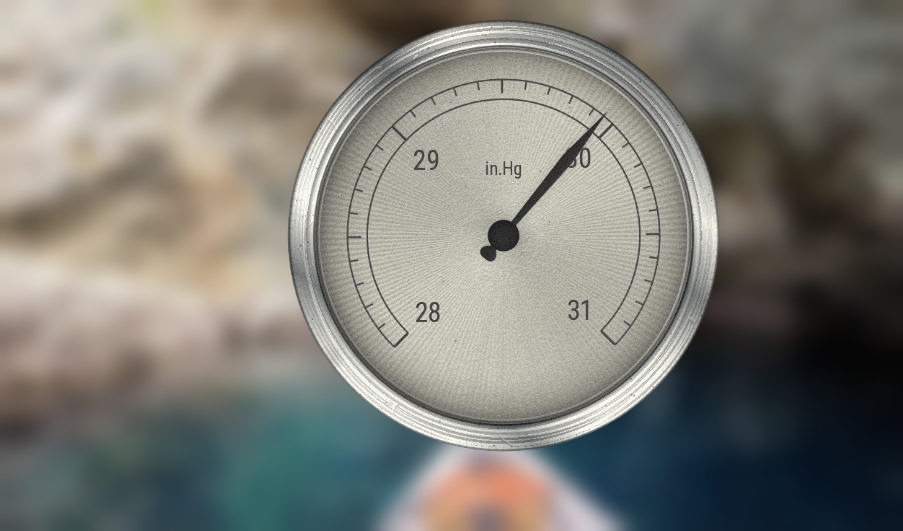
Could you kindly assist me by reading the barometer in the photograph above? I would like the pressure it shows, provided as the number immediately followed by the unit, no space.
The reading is 29.95inHg
